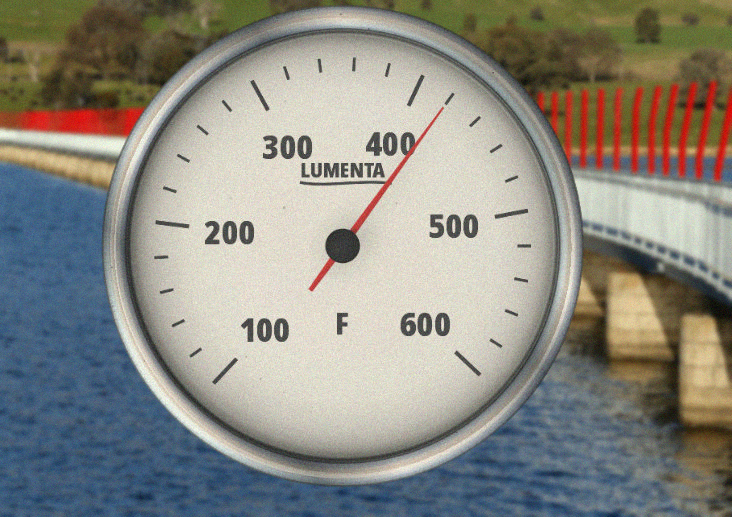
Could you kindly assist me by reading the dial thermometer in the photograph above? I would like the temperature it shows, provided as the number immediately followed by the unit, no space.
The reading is 420°F
